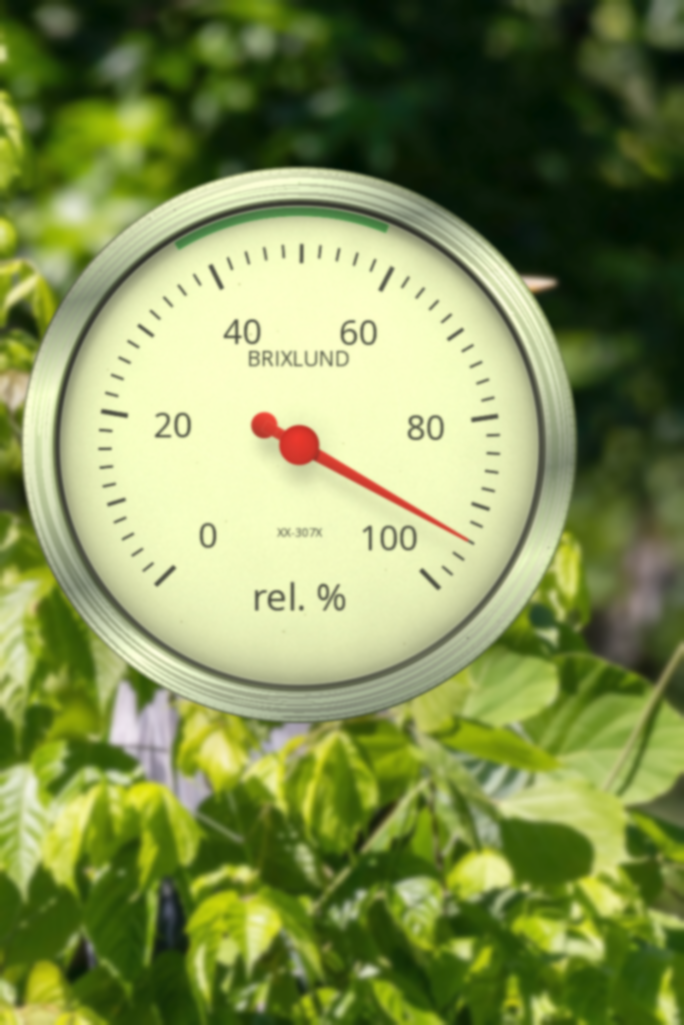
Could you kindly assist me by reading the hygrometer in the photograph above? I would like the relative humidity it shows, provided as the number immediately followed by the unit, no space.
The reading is 94%
